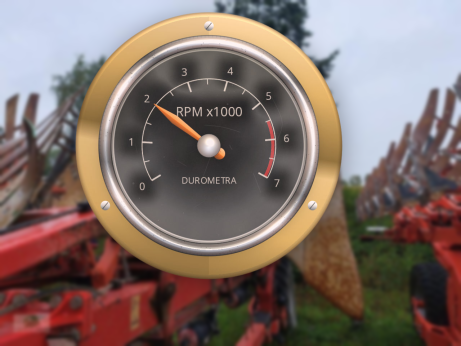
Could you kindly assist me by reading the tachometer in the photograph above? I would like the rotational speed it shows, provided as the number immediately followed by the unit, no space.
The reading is 2000rpm
